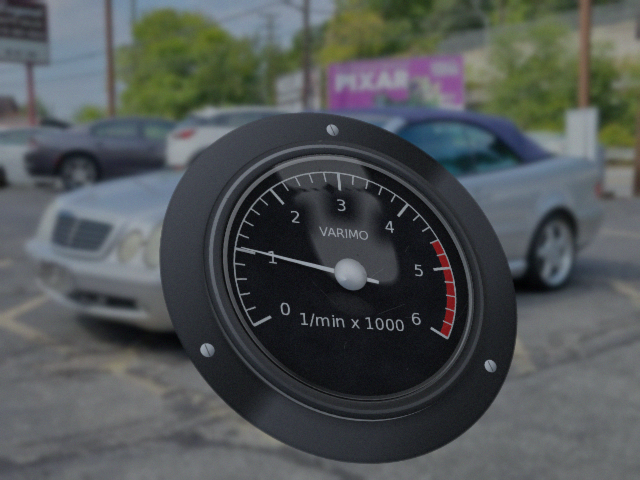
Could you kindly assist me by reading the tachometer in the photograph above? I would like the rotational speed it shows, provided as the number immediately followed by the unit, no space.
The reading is 1000rpm
